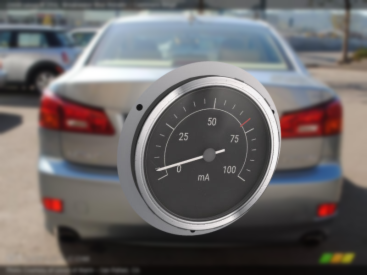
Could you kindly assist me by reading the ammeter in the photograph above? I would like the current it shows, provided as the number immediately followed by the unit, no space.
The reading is 5mA
